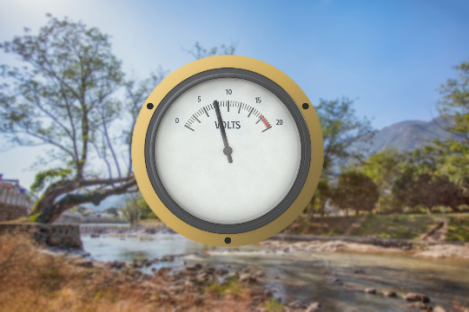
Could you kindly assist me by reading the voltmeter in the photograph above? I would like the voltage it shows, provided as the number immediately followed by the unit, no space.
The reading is 7.5V
